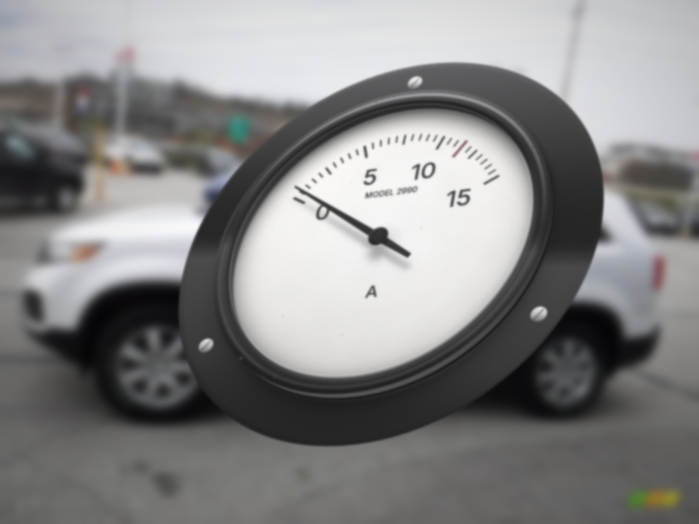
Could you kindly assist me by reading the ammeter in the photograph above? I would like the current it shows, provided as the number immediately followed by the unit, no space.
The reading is 0.5A
